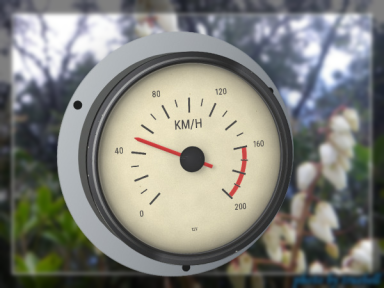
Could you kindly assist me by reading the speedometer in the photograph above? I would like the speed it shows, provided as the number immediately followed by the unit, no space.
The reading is 50km/h
